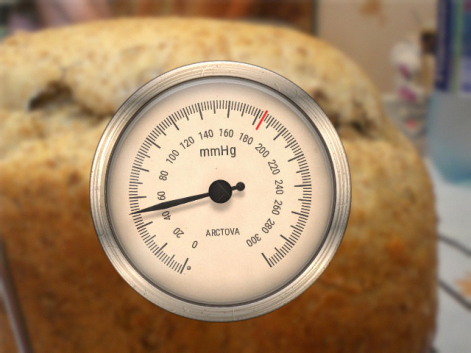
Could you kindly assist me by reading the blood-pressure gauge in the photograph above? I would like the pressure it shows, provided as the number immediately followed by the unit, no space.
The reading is 50mmHg
